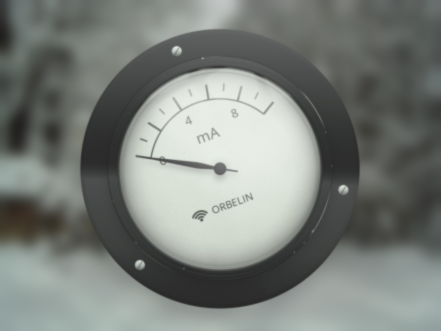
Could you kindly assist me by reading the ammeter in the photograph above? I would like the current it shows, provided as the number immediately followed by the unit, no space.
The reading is 0mA
